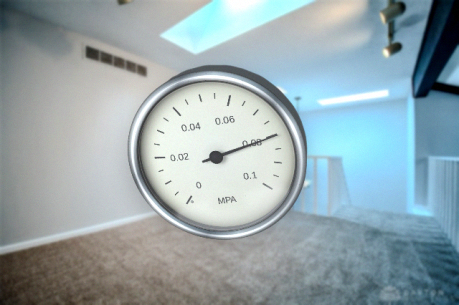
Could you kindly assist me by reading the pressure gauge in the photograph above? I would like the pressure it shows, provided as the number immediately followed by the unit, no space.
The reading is 0.08MPa
